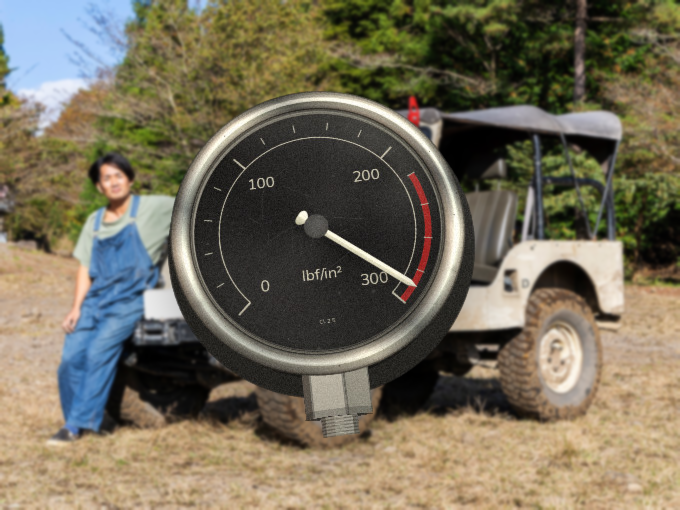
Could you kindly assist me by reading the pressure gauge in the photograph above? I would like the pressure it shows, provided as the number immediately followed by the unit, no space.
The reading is 290psi
